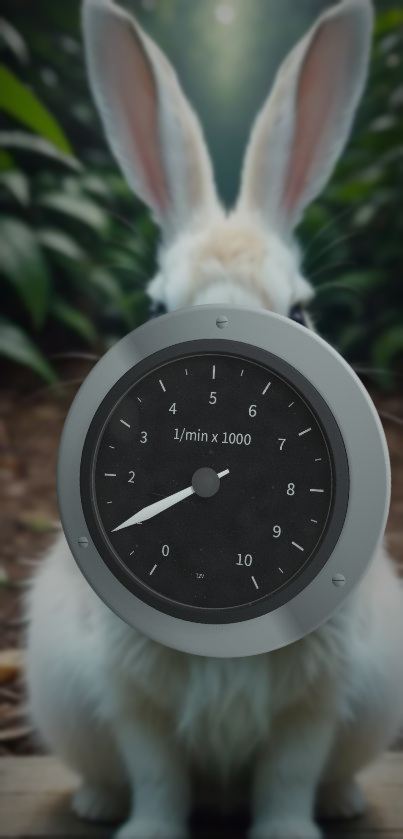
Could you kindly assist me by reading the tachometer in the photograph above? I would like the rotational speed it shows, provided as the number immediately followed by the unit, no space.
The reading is 1000rpm
